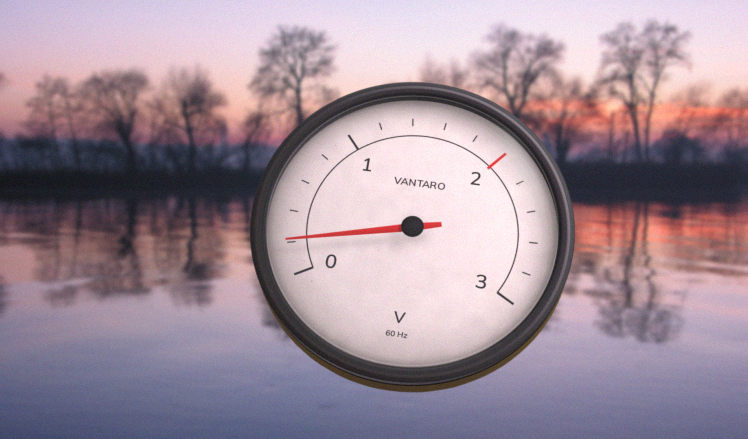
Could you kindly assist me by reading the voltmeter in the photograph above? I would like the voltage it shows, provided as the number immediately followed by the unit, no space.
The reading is 0.2V
